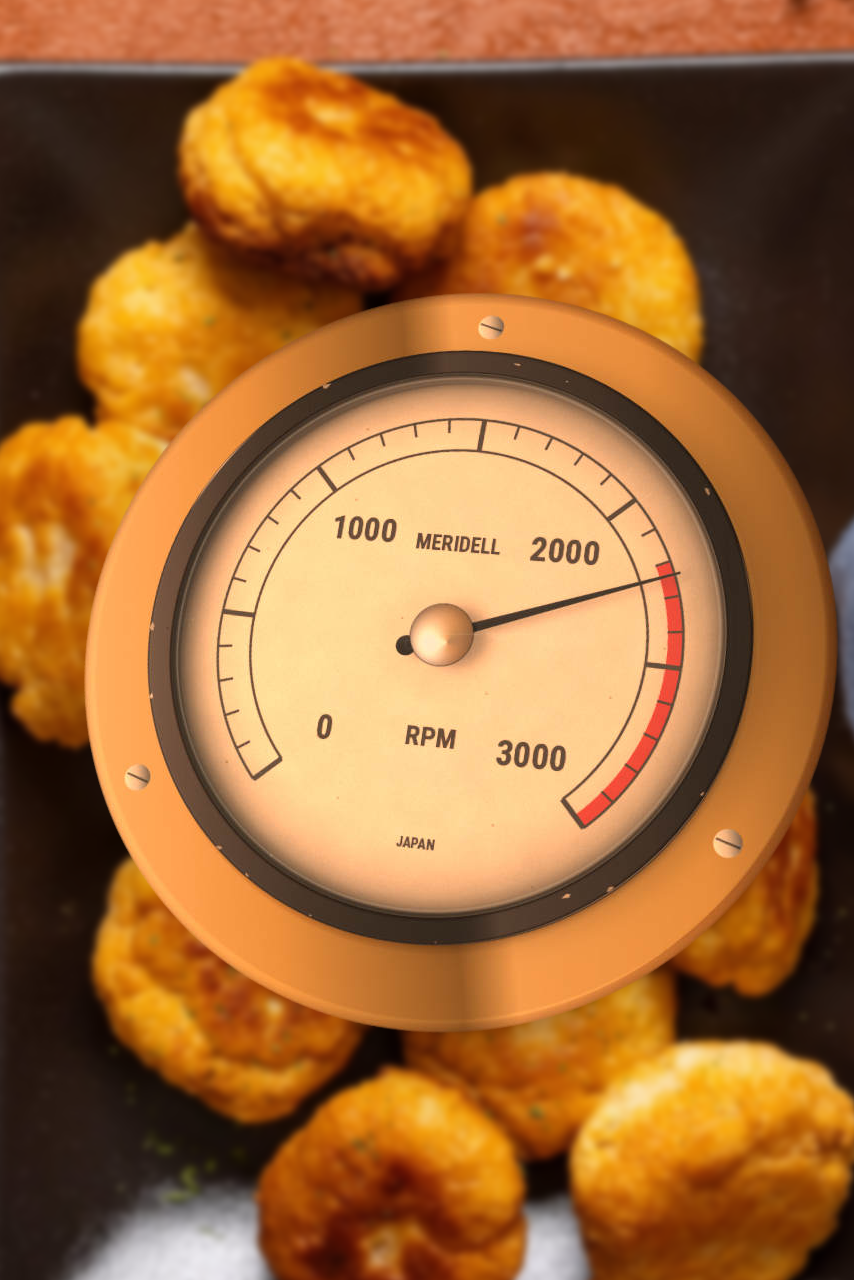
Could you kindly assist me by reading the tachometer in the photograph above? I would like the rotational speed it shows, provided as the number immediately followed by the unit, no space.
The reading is 2250rpm
